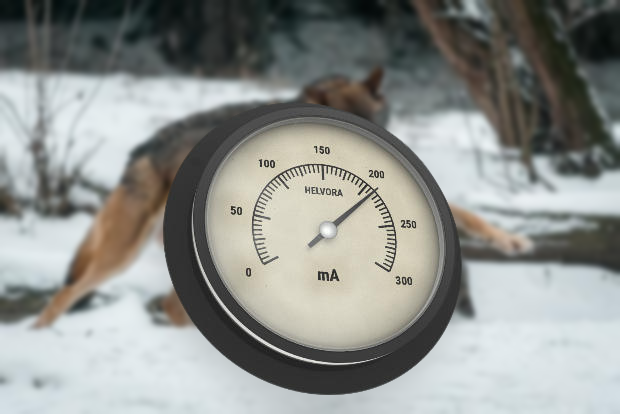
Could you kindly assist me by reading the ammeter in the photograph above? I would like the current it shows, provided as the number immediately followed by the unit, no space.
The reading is 210mA
